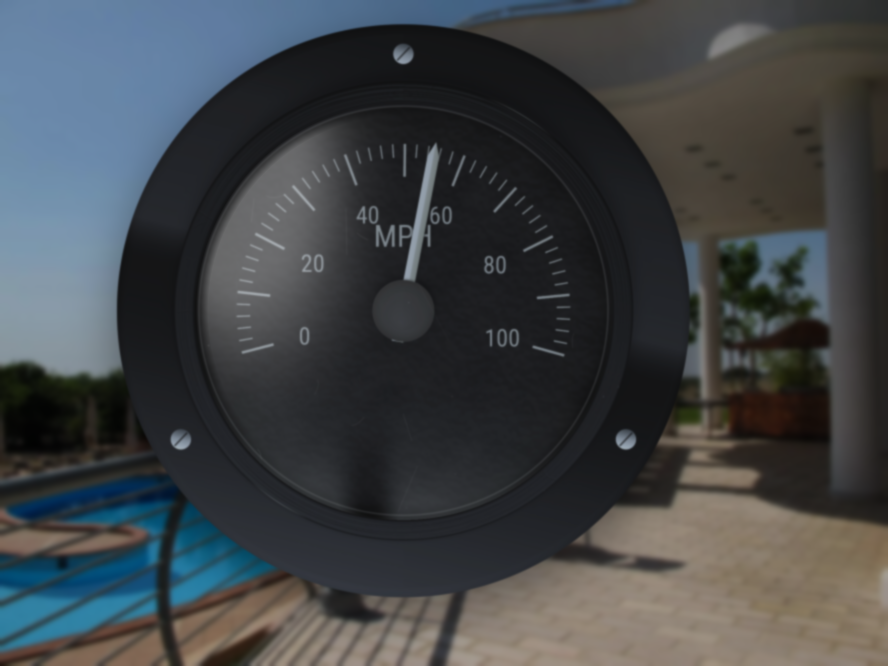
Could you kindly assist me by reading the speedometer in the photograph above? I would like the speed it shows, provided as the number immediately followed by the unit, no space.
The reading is 55mph
